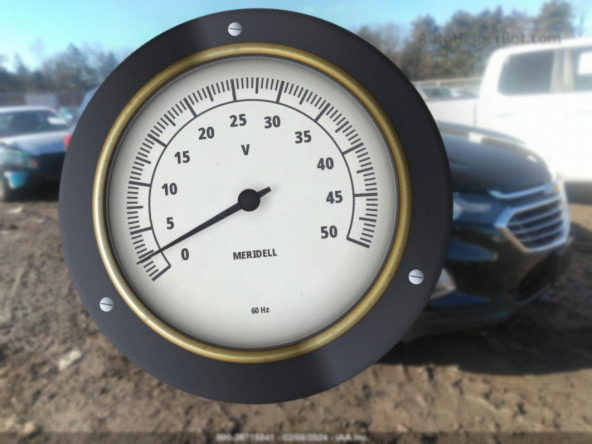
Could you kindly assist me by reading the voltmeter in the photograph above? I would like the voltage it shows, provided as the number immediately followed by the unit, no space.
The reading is 2V
